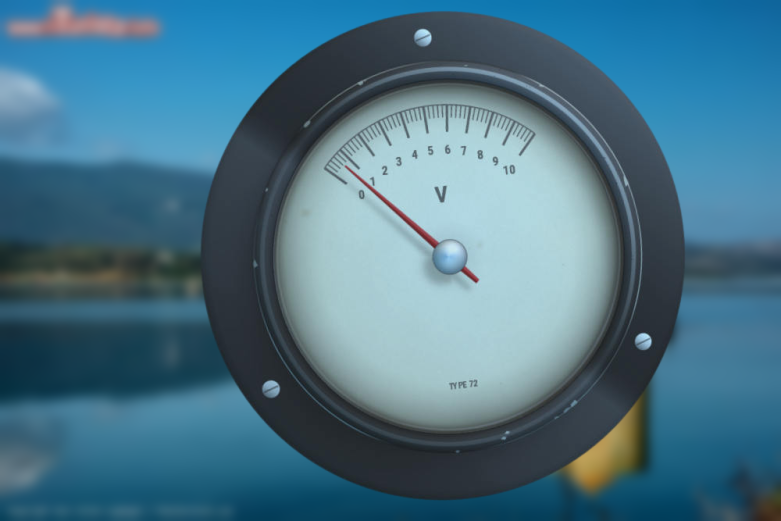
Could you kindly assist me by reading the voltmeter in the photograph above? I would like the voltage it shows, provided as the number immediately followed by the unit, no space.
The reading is 0.6V
